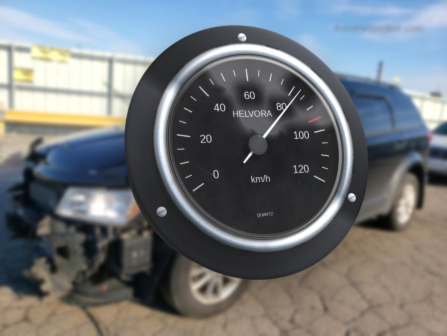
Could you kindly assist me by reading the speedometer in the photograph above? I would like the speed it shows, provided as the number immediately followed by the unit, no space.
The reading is 82.5km/h
